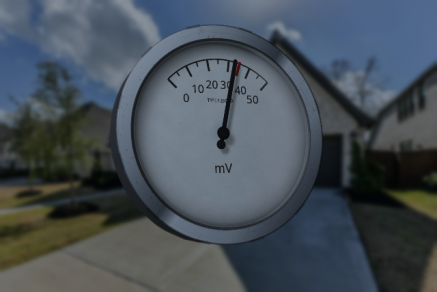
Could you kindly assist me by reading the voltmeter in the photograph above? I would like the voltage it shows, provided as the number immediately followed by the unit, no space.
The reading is 32.5mV
